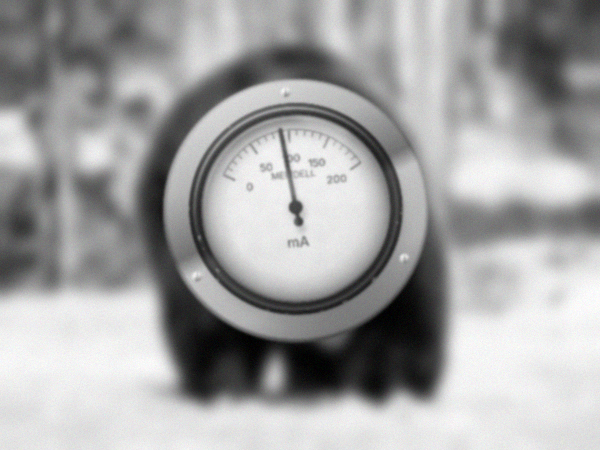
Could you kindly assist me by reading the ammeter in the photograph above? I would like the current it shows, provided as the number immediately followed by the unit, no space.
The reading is 90mA
